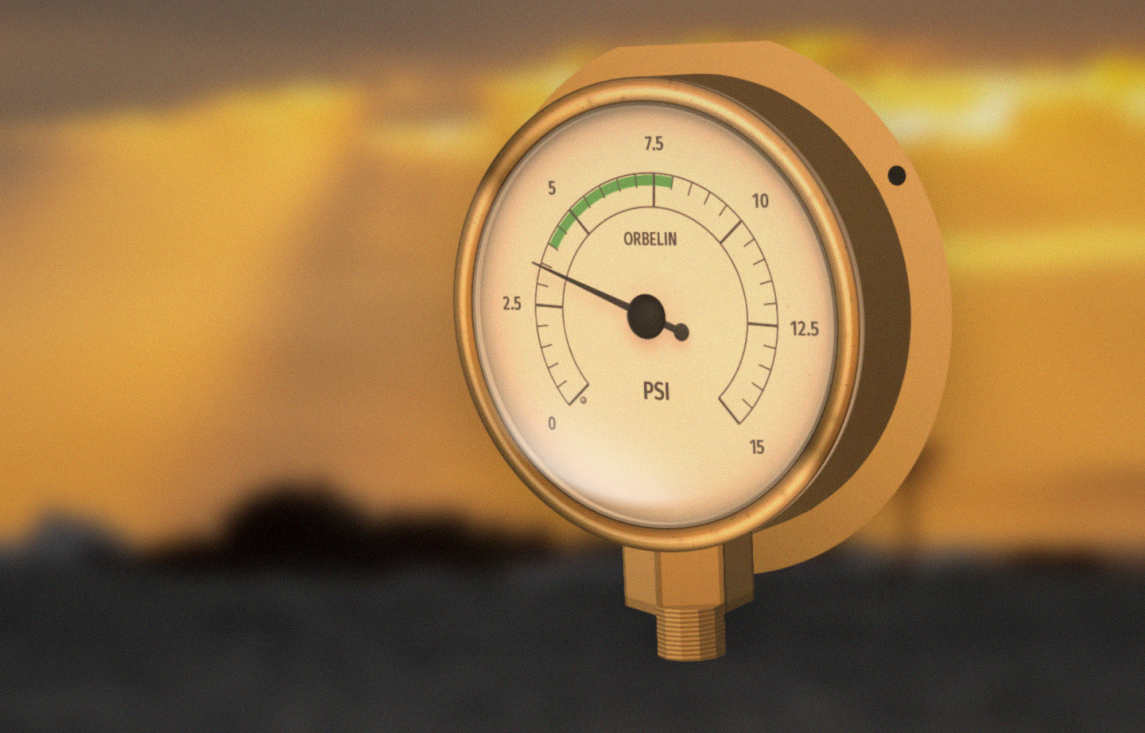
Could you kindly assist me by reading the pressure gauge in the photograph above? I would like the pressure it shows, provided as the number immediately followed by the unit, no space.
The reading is 3.5psi
